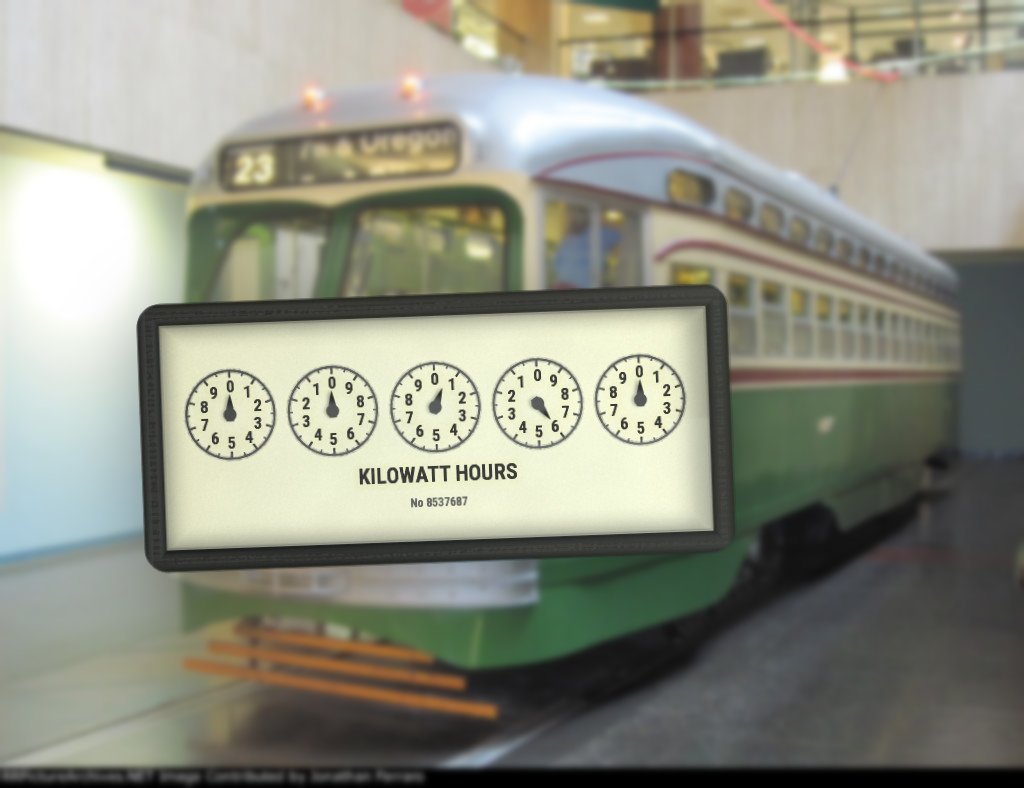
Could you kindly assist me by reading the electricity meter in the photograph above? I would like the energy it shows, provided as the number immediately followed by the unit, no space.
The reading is 60kWh
